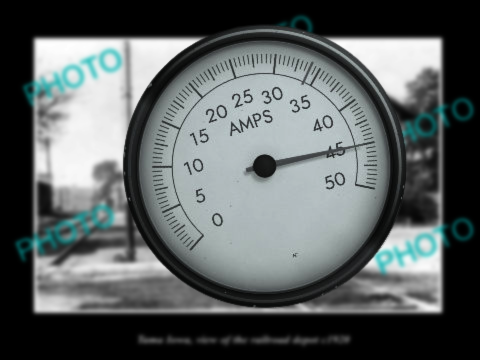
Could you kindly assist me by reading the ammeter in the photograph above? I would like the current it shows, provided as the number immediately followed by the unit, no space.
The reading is 45A
